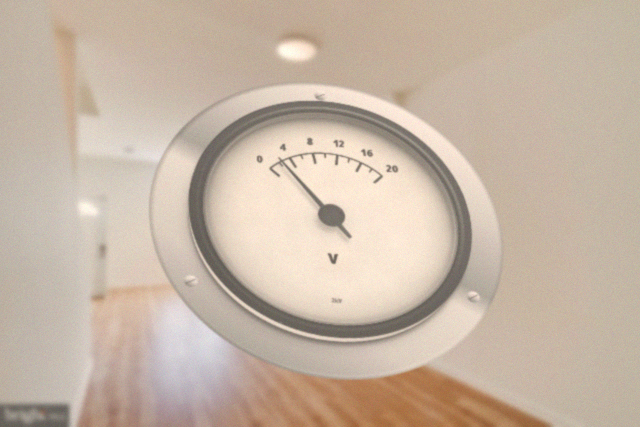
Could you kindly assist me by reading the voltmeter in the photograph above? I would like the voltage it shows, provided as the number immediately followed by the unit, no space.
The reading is 2V
